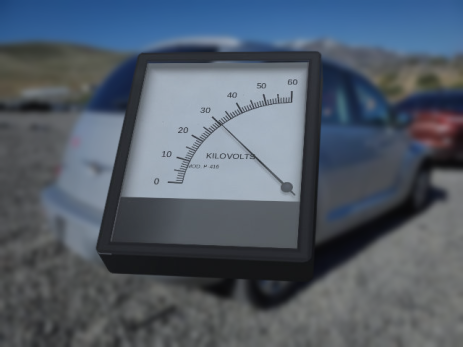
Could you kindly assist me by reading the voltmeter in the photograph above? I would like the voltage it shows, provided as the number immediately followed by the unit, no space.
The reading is 30kV
